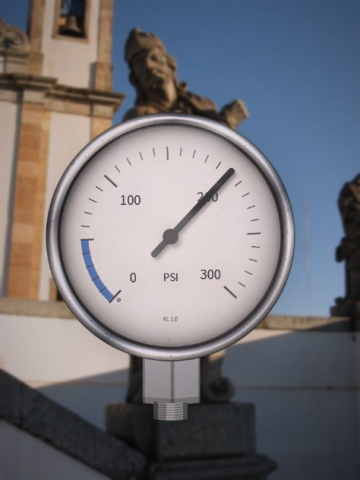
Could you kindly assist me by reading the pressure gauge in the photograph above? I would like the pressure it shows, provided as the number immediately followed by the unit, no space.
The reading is 200psi
